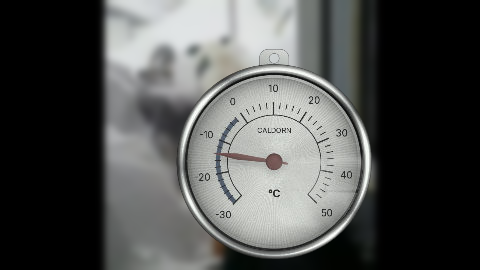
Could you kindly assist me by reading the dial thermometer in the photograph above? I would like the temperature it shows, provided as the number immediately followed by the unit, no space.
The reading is -14°C
